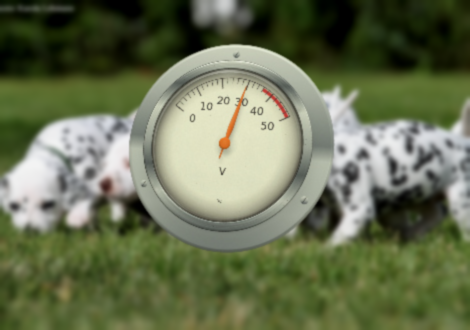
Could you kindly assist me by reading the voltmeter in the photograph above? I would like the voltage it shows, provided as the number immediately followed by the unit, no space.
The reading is 30V
